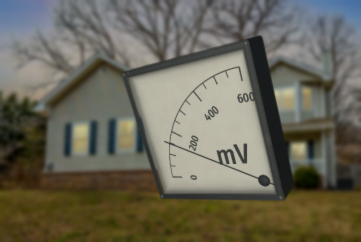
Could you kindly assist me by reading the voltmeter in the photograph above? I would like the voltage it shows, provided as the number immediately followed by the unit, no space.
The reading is 150mV
